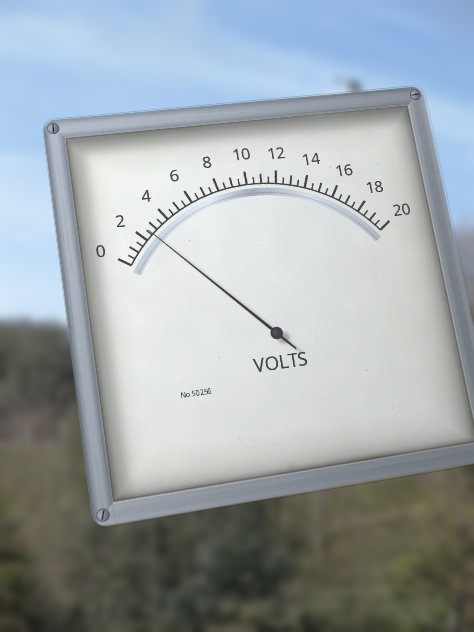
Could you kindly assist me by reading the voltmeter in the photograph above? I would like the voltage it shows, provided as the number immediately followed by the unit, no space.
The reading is 2.5V
